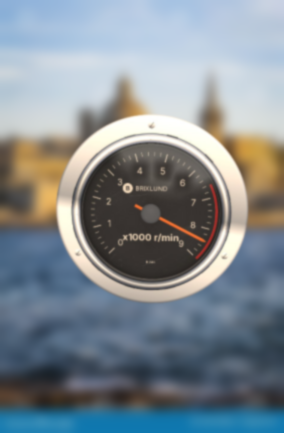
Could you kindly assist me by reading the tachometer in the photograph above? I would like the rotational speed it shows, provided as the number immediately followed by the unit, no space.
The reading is 8400rpm
